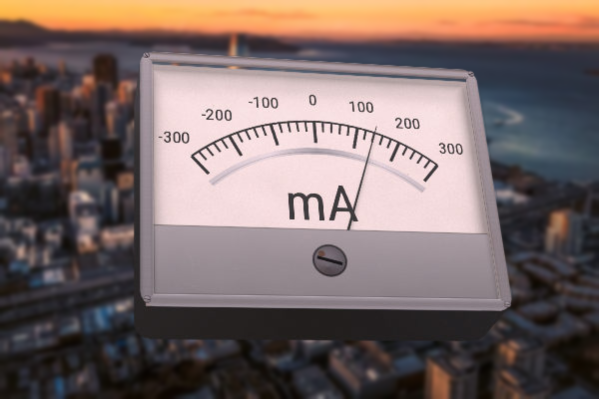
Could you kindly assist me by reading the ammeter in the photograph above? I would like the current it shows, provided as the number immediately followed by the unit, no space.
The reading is 140mA
